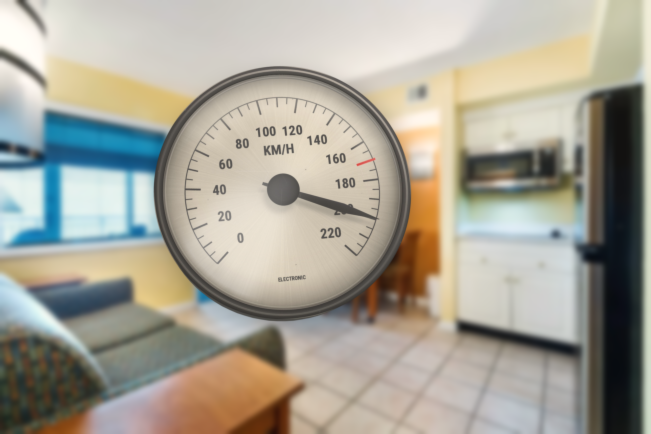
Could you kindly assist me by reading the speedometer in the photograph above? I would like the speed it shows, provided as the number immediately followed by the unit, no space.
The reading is 200km/h
